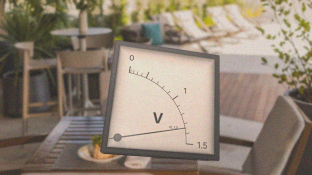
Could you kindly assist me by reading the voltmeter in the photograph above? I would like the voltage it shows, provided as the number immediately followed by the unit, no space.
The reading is 1.35V
